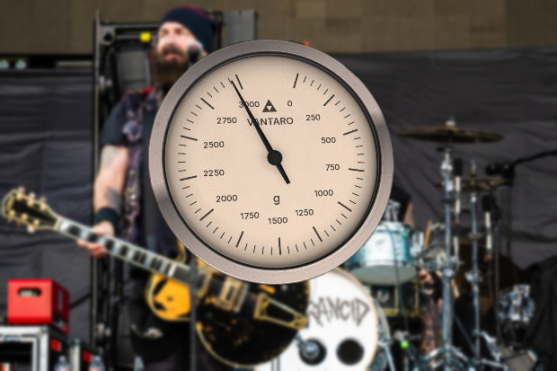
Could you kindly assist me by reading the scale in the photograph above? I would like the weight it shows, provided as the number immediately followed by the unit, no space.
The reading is 2950g
